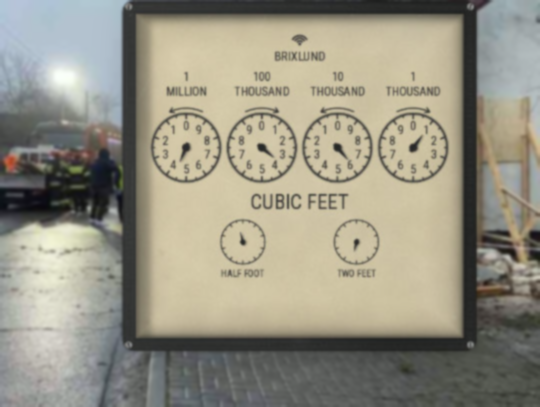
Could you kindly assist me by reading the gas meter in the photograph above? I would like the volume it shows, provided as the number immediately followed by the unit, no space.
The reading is 436100ft³
